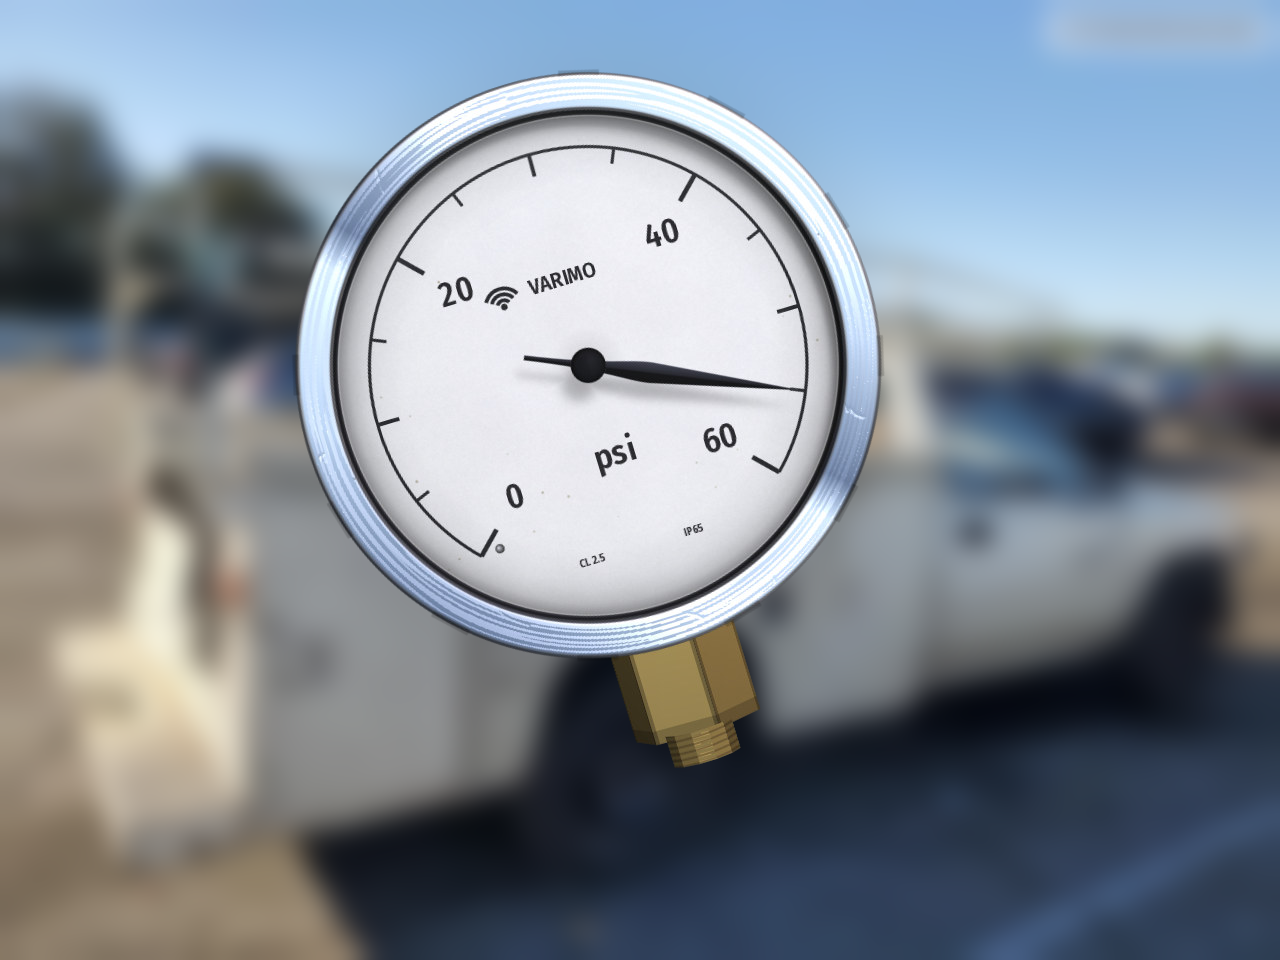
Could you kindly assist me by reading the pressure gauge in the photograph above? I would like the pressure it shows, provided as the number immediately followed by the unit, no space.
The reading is 55psi
